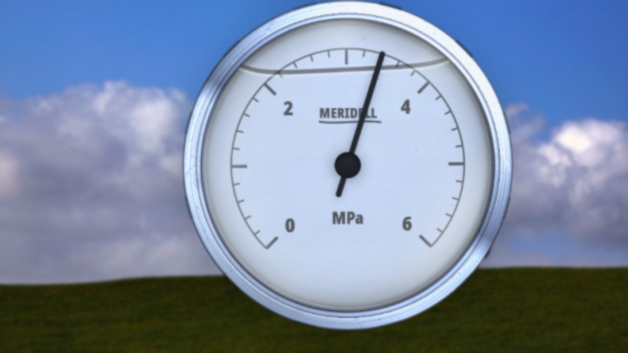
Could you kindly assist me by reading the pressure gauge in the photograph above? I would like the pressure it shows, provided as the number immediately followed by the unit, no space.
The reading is 3.4MPa
